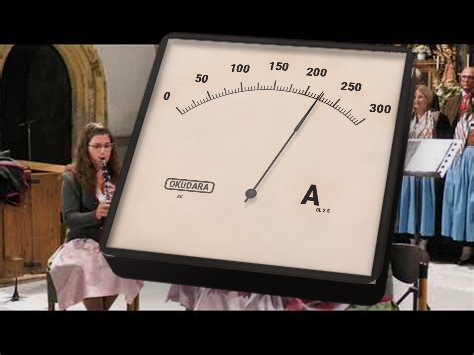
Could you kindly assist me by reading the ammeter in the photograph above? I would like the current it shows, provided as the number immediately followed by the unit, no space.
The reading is 225A
